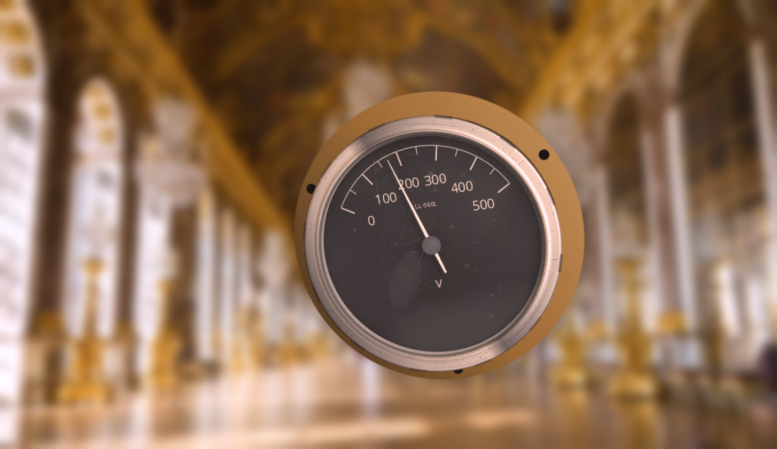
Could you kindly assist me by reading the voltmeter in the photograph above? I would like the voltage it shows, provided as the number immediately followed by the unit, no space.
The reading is 175V
